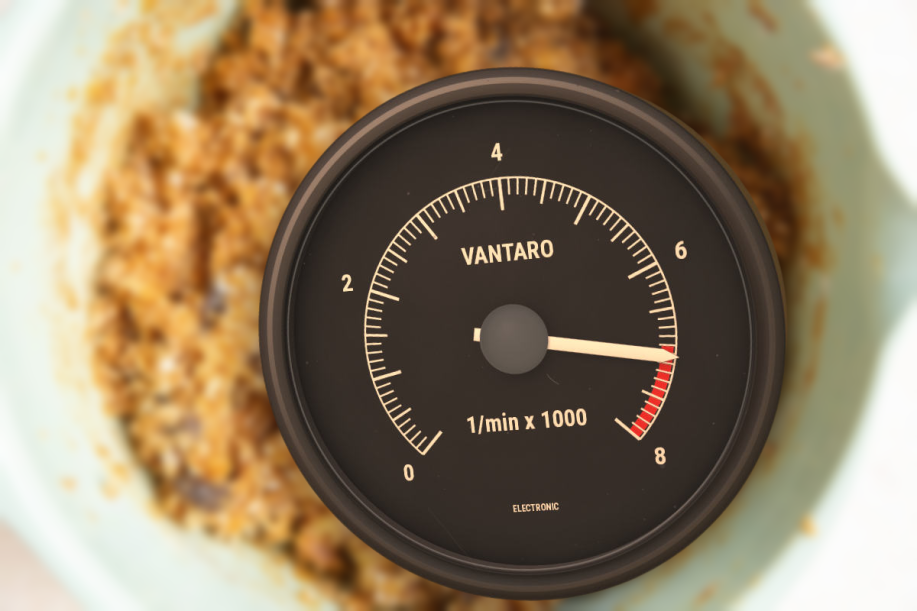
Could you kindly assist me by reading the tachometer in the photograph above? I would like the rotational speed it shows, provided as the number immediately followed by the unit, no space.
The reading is 7000rpm
